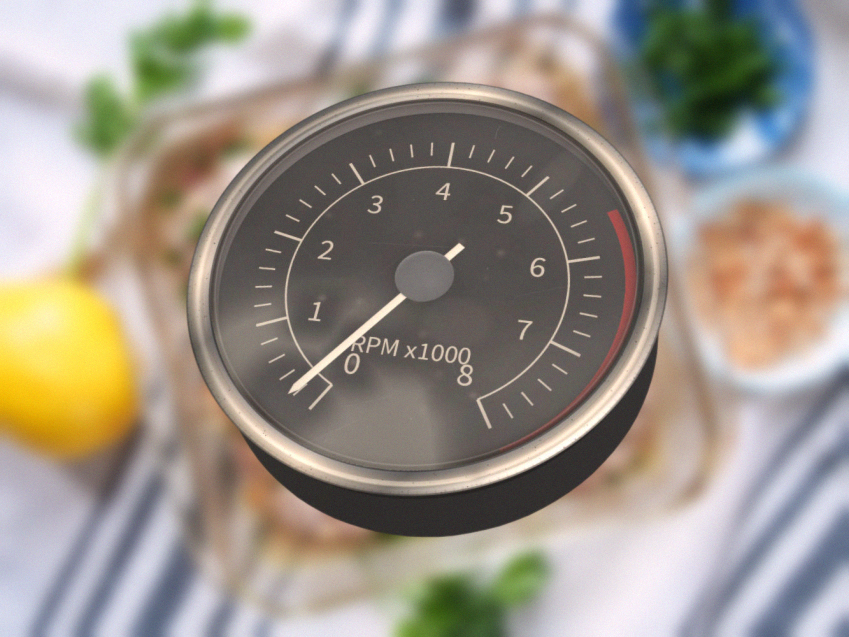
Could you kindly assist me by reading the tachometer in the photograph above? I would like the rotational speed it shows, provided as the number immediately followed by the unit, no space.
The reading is 200rpm
